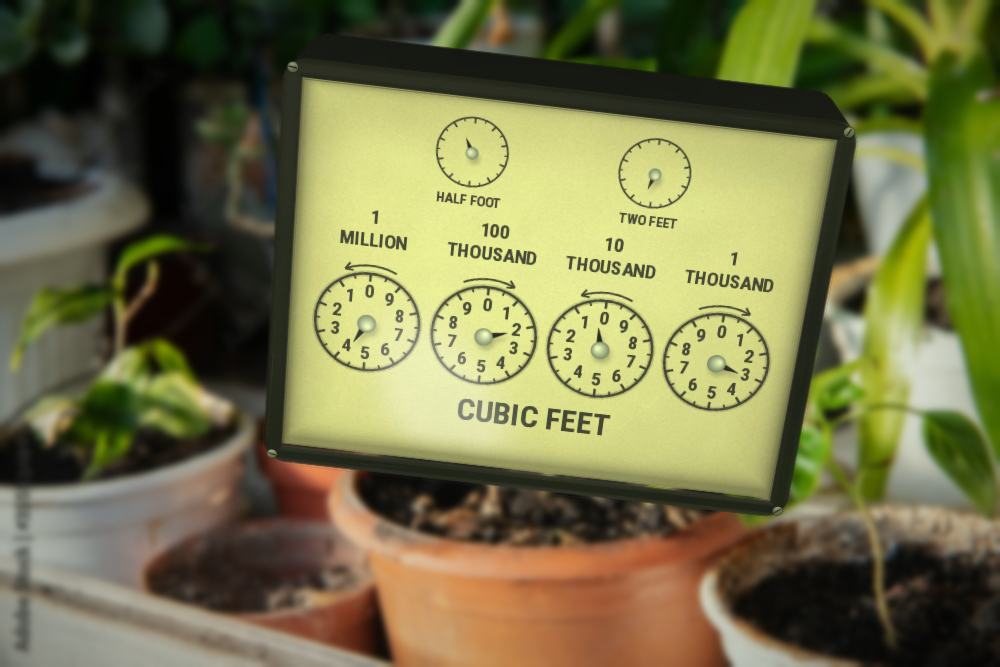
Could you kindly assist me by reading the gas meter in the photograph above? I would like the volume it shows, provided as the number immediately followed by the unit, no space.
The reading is 420300ft³
